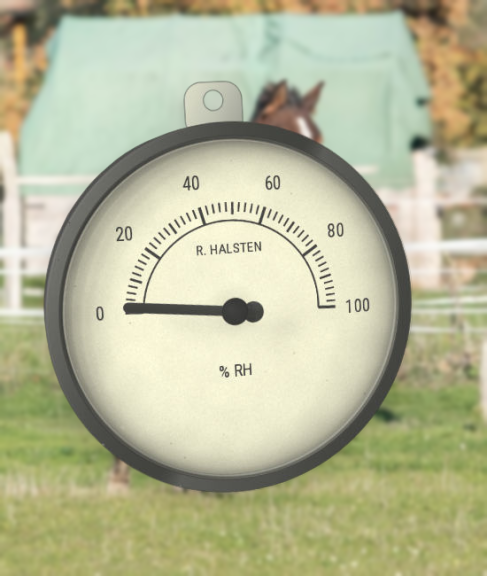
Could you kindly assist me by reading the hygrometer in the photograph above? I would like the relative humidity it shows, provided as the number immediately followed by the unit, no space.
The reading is 2%
